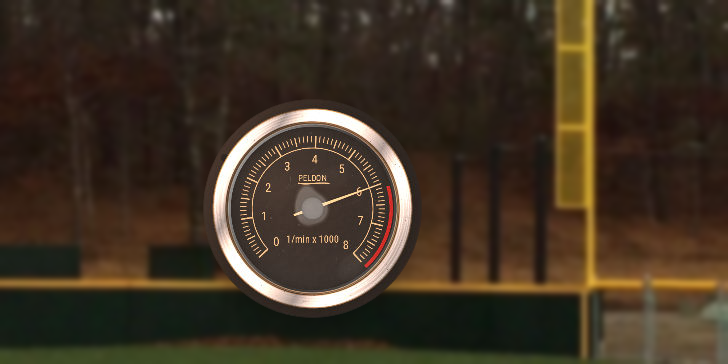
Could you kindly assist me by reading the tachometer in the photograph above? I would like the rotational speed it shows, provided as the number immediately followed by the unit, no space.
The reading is 6000rpm
